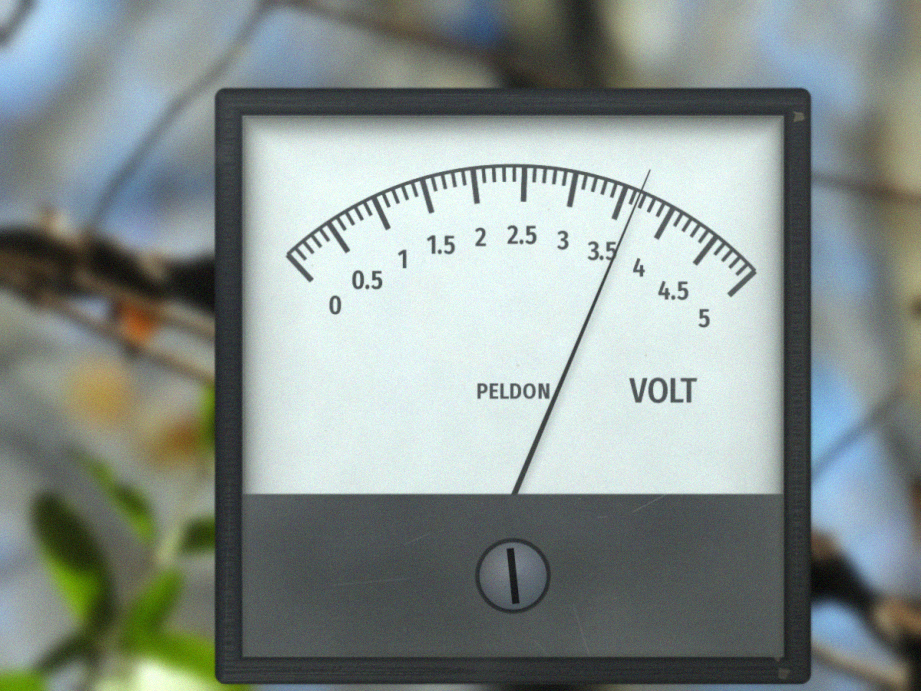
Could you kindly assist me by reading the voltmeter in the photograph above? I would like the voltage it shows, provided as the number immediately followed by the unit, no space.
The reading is 3.65V
